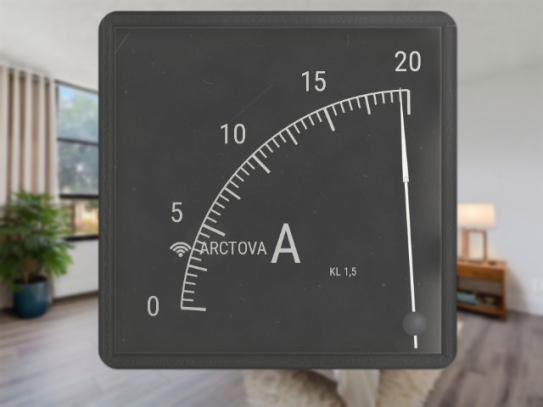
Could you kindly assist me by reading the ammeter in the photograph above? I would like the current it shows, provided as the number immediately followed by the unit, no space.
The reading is 19.5A
